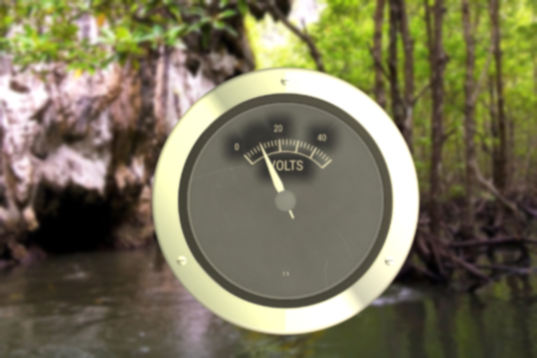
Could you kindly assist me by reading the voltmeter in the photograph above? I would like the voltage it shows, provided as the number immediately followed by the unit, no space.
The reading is 10V
